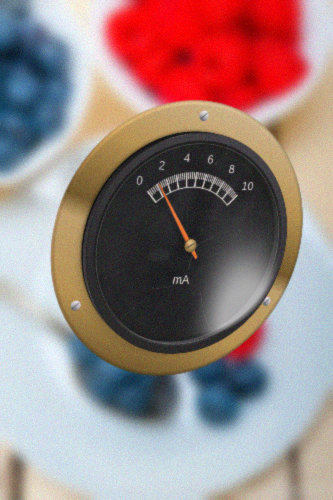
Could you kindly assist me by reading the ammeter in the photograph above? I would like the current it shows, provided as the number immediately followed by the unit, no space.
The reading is 1mA
